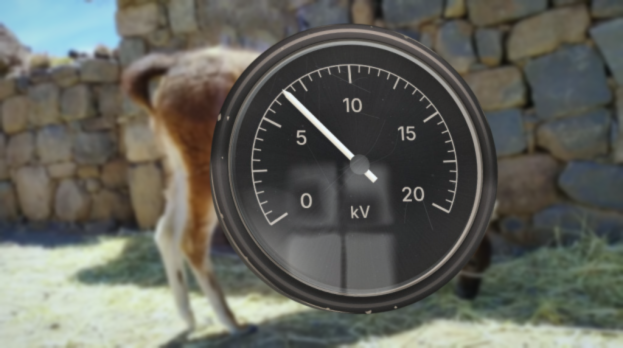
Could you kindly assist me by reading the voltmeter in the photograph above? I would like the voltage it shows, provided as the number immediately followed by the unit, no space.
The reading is 6.5kV
